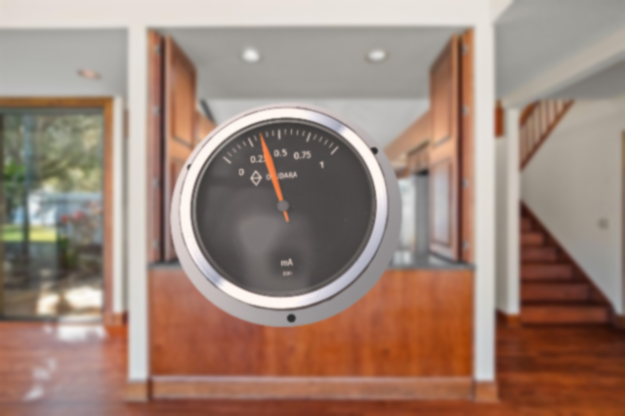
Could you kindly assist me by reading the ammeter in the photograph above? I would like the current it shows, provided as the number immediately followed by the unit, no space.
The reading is 0.35mA
